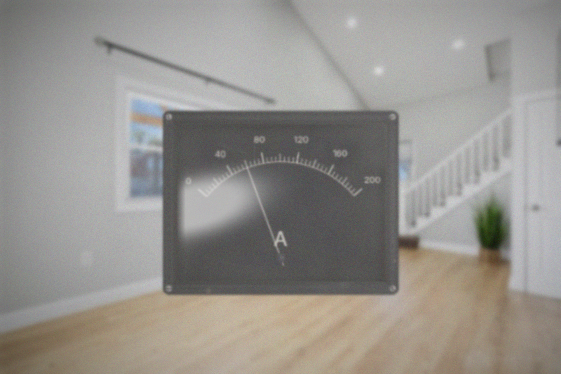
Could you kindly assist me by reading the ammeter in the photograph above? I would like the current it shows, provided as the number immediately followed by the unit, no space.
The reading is 60A
